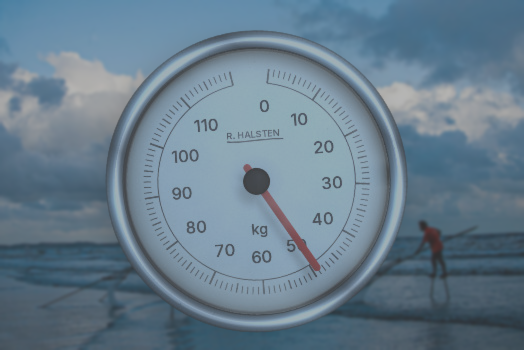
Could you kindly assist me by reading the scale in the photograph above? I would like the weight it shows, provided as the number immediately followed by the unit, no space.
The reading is 49kg
